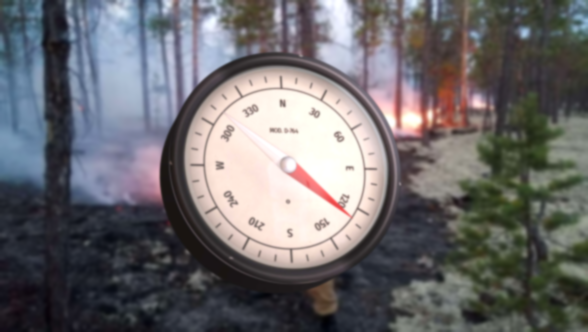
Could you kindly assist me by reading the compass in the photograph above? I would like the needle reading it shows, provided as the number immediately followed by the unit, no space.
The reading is 130°
